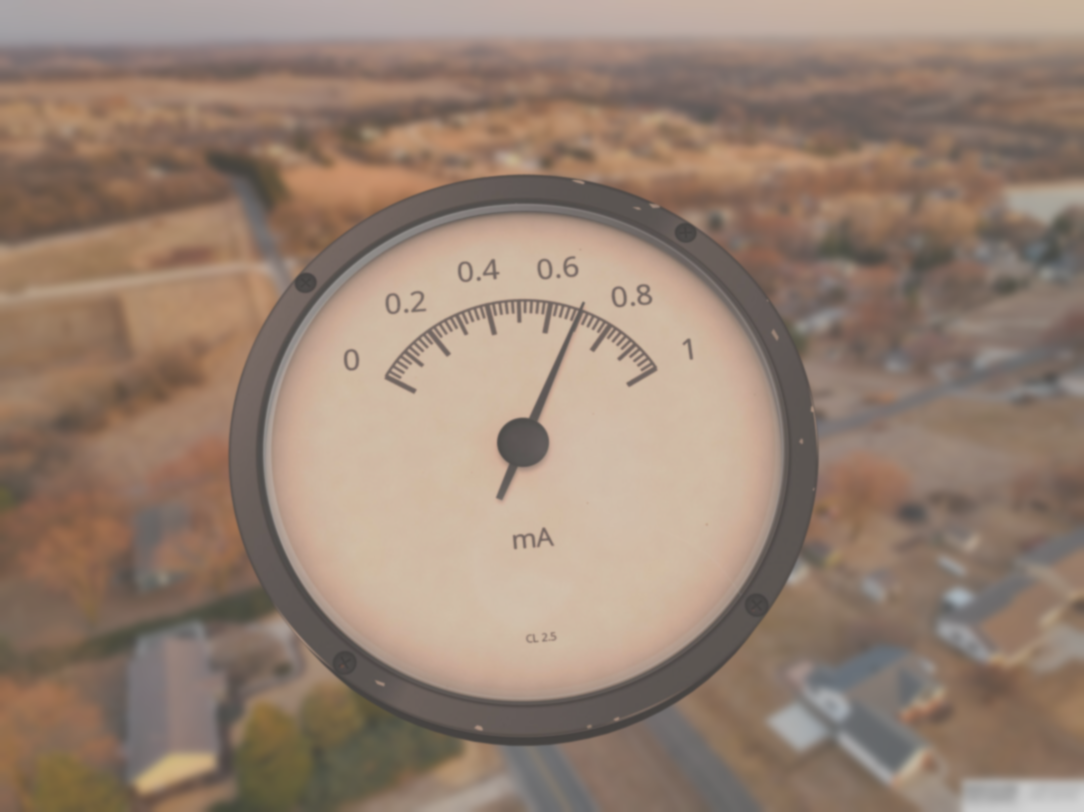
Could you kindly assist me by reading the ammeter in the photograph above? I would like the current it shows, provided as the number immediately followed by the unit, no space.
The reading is 0.7mA
